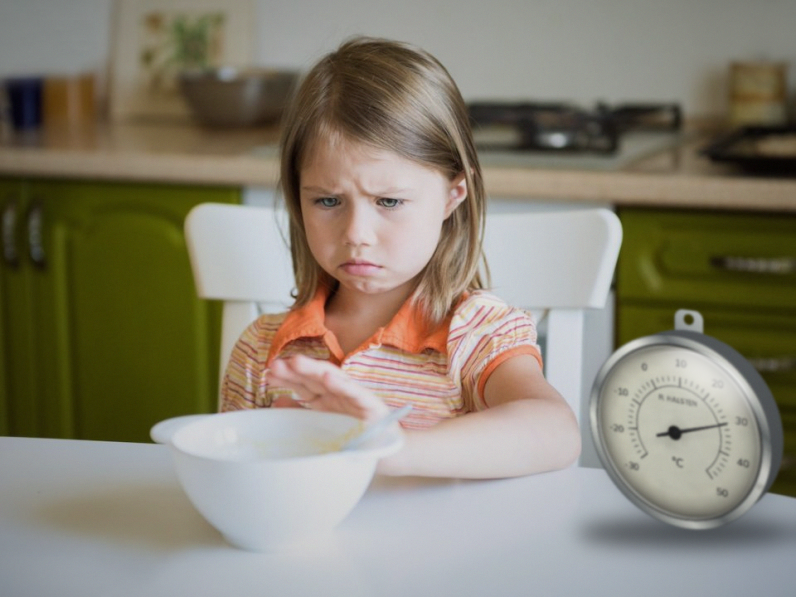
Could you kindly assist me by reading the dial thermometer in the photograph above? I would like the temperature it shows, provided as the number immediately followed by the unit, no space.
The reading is 30°C
